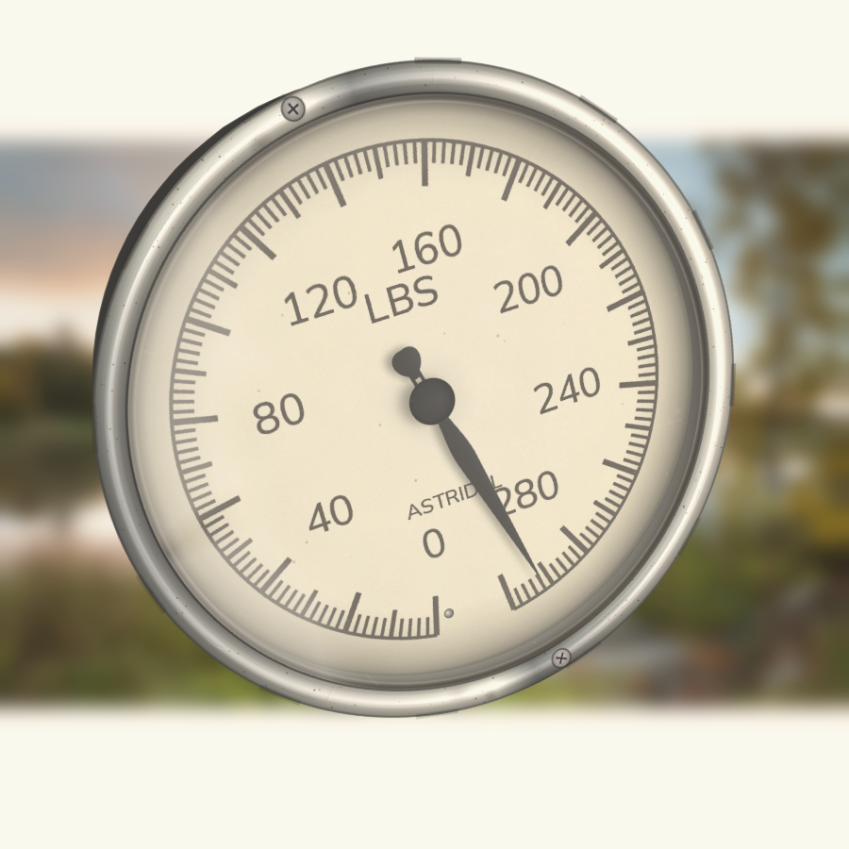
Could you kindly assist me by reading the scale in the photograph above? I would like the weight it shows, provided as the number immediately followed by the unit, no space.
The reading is 292lb
